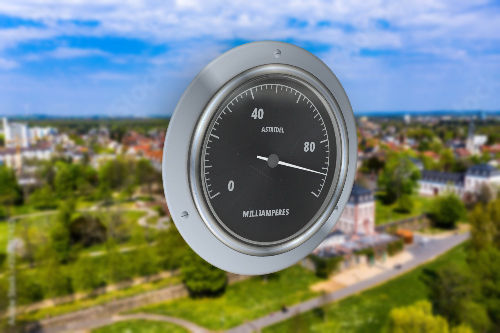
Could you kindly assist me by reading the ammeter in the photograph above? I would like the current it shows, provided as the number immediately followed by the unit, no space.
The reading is 92mA
